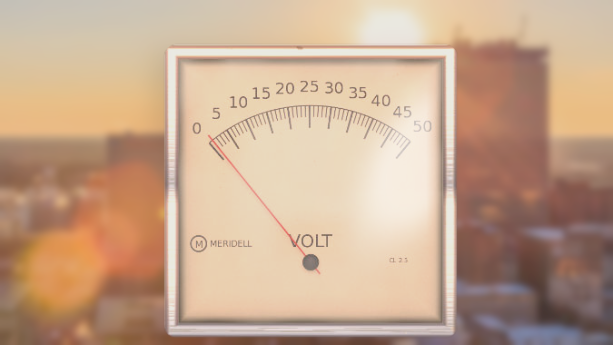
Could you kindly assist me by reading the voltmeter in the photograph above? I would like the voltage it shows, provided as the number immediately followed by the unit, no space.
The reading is 1V
